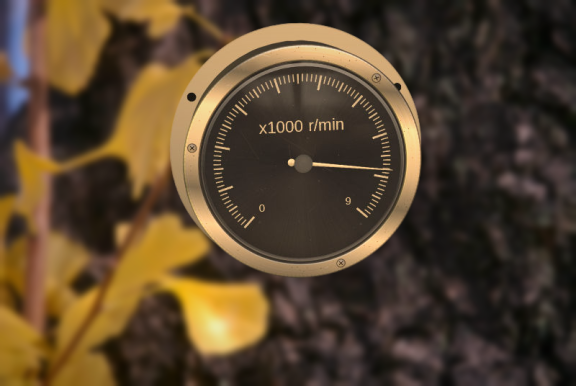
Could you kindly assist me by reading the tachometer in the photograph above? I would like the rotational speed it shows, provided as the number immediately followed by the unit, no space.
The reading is 7800rpm
